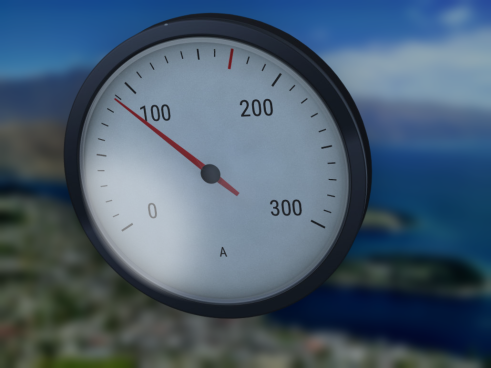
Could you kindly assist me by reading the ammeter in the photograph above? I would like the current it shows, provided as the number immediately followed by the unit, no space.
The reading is 90A
